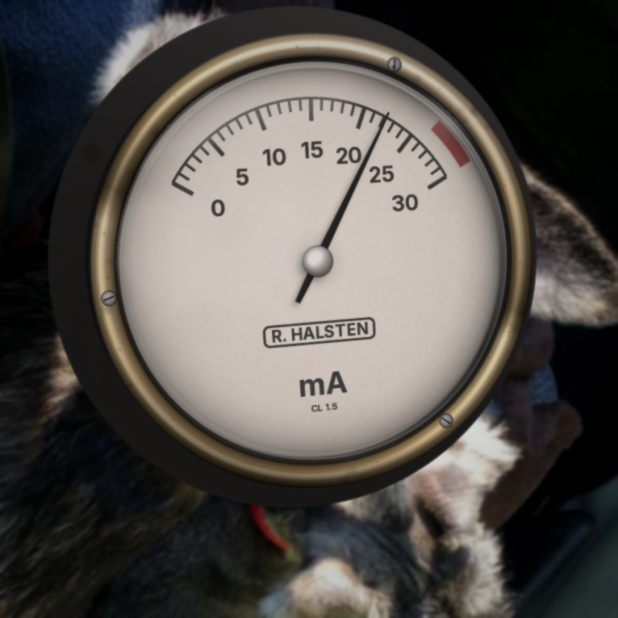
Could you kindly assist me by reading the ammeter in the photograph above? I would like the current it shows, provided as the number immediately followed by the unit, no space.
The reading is 22mA
